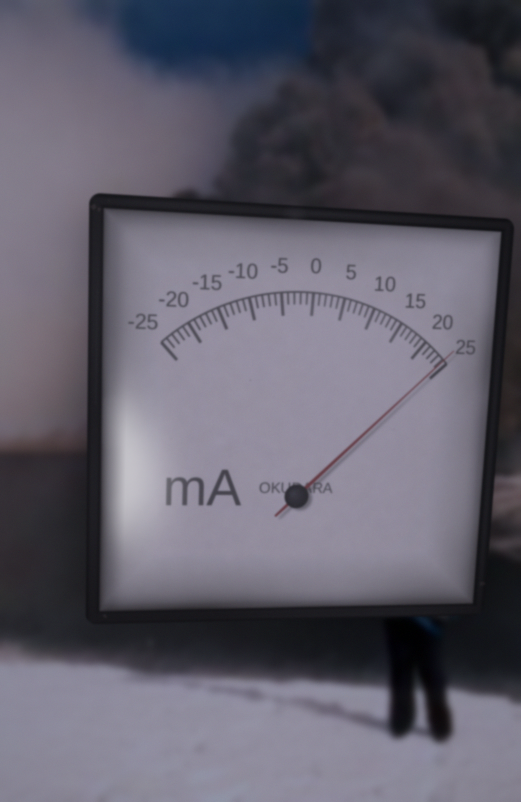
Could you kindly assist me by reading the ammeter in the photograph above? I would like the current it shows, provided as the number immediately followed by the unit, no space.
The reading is 24mA
